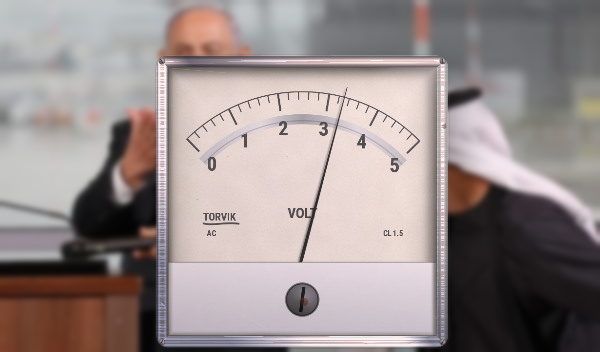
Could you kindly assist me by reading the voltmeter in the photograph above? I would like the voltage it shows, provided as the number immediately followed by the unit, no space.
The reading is 3.3V
